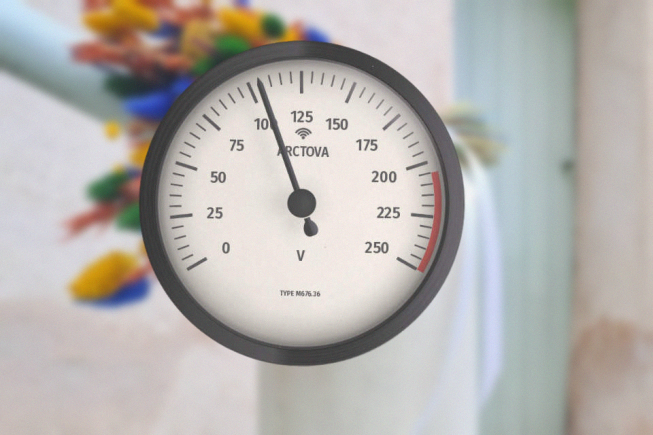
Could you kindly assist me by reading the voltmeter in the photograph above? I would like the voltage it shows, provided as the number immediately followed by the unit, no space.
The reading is 105V
